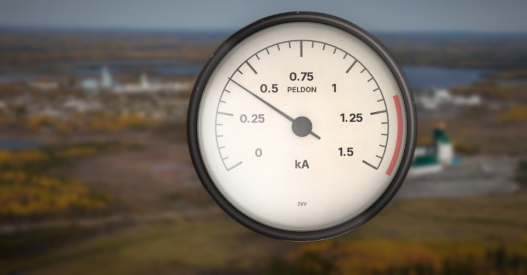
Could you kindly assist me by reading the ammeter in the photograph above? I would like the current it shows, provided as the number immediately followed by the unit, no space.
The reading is 0.4kA
